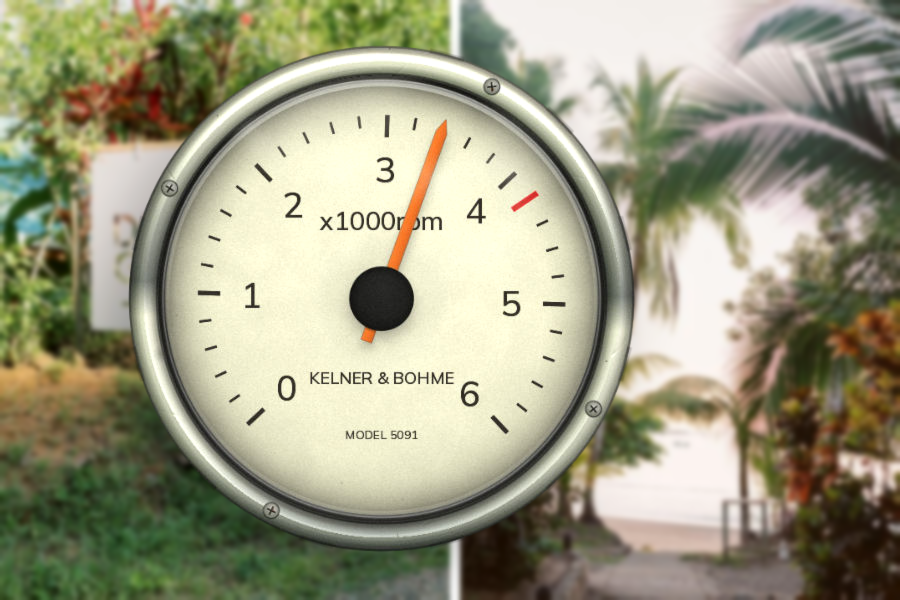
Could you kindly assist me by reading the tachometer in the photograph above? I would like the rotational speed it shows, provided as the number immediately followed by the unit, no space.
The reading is 3400rpm
